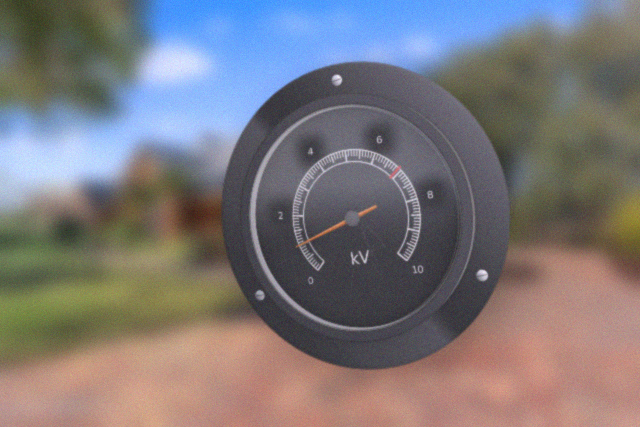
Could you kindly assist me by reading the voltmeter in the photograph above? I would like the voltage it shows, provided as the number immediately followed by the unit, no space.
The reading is 1kV
